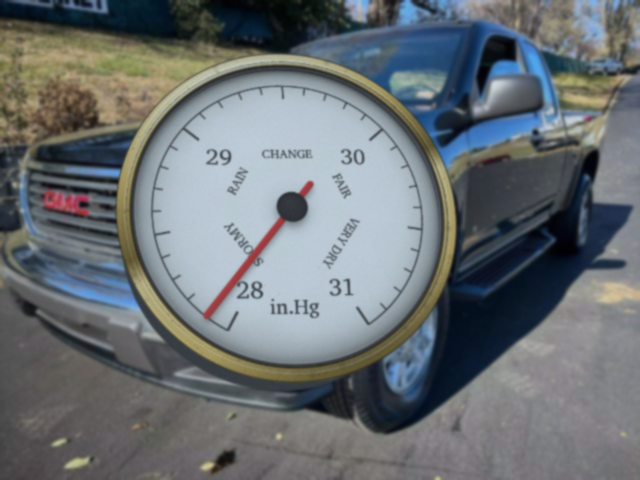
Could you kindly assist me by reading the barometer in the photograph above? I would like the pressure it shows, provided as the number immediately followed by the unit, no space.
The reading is 28.1inHg
